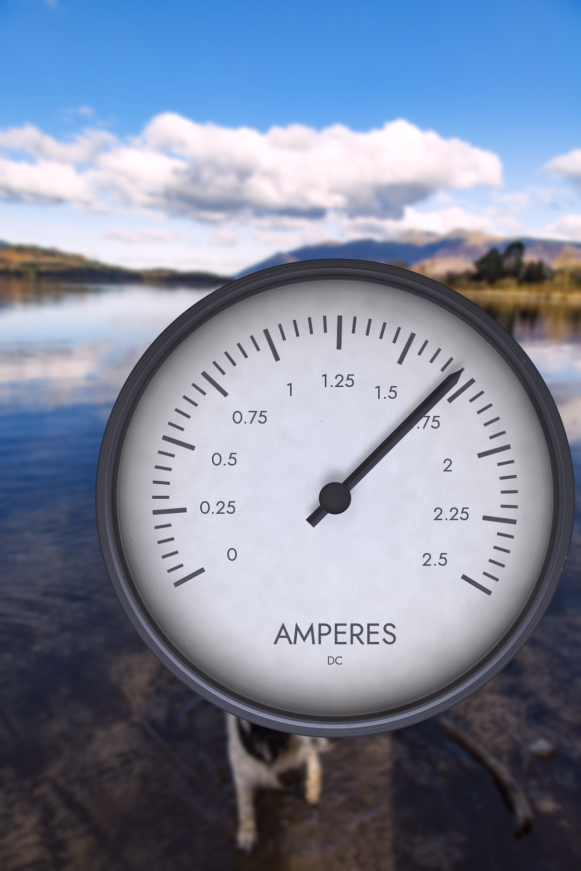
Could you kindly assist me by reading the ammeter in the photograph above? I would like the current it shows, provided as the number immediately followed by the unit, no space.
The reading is 1.7A
